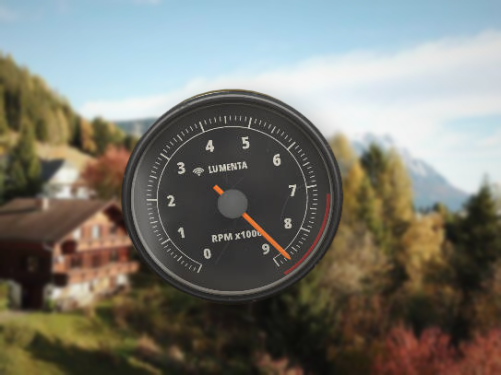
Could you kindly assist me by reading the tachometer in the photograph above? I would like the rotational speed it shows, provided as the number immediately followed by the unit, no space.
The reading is 8700rpm
